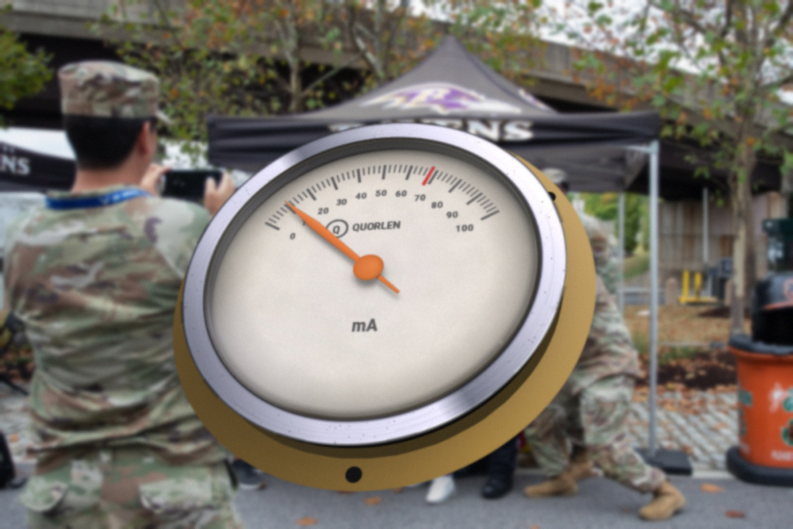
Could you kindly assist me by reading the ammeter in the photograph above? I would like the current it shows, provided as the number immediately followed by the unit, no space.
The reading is 10mA
